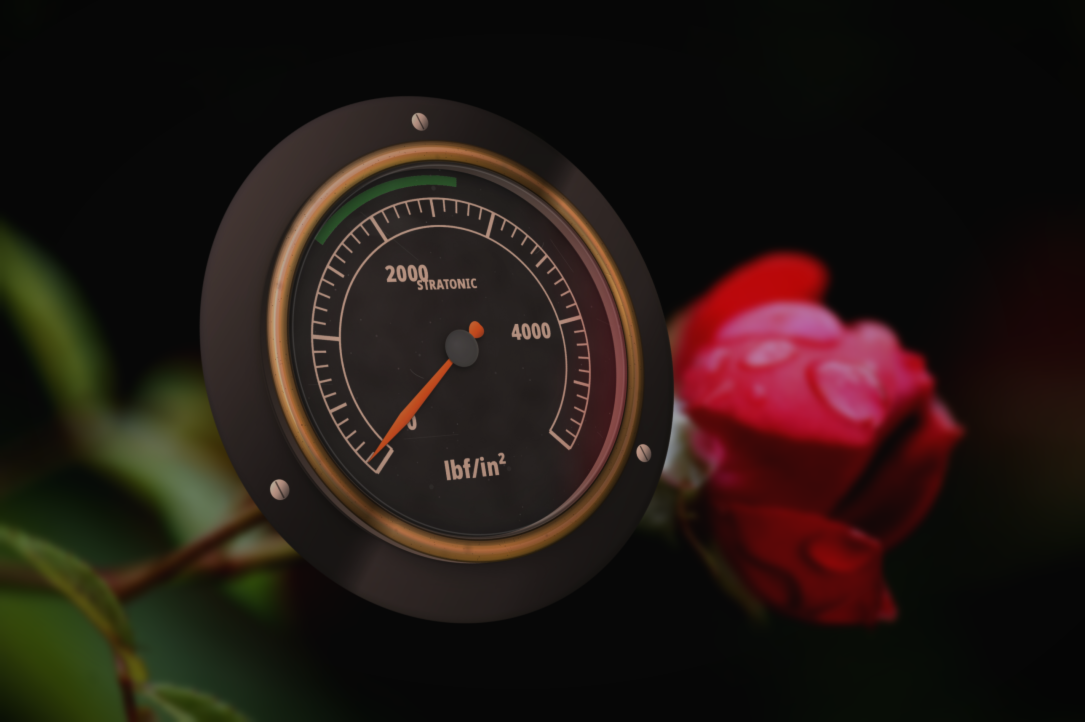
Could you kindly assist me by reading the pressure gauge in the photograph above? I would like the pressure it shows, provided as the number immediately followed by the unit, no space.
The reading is 100psi
